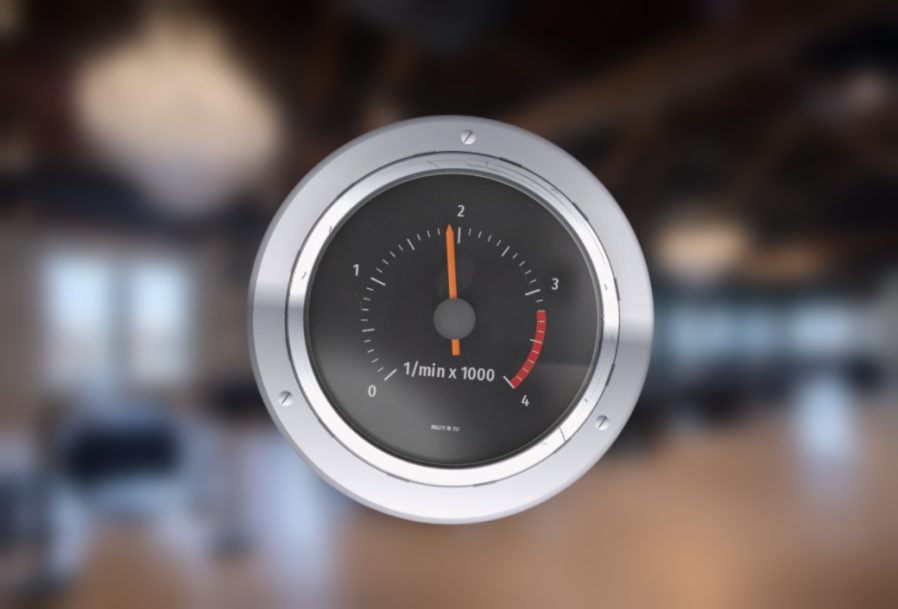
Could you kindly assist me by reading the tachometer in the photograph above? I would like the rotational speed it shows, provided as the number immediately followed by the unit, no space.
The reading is 1900rpm
